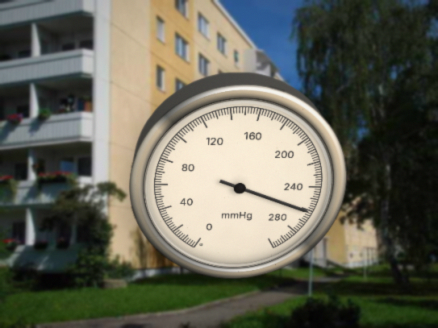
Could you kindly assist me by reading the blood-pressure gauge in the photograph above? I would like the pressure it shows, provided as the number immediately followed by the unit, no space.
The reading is 260mmHg
